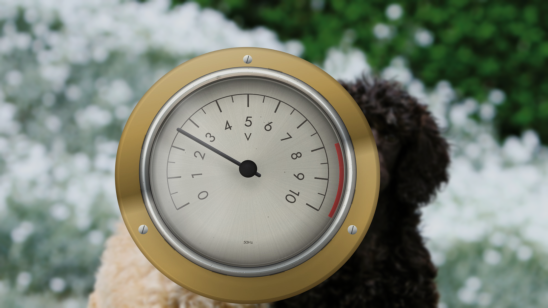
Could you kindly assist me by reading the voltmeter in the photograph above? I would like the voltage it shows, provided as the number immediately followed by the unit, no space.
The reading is 2.5V
